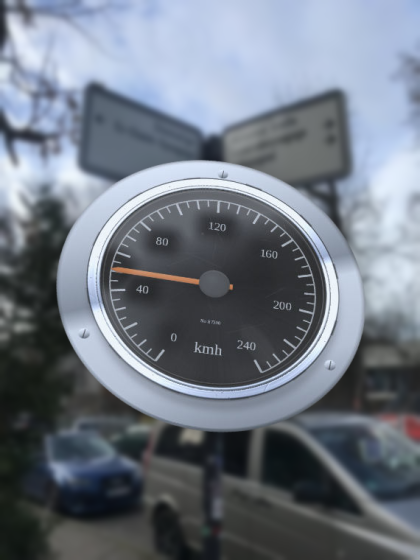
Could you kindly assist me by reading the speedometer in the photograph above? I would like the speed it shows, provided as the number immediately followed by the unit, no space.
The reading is 50km/h
